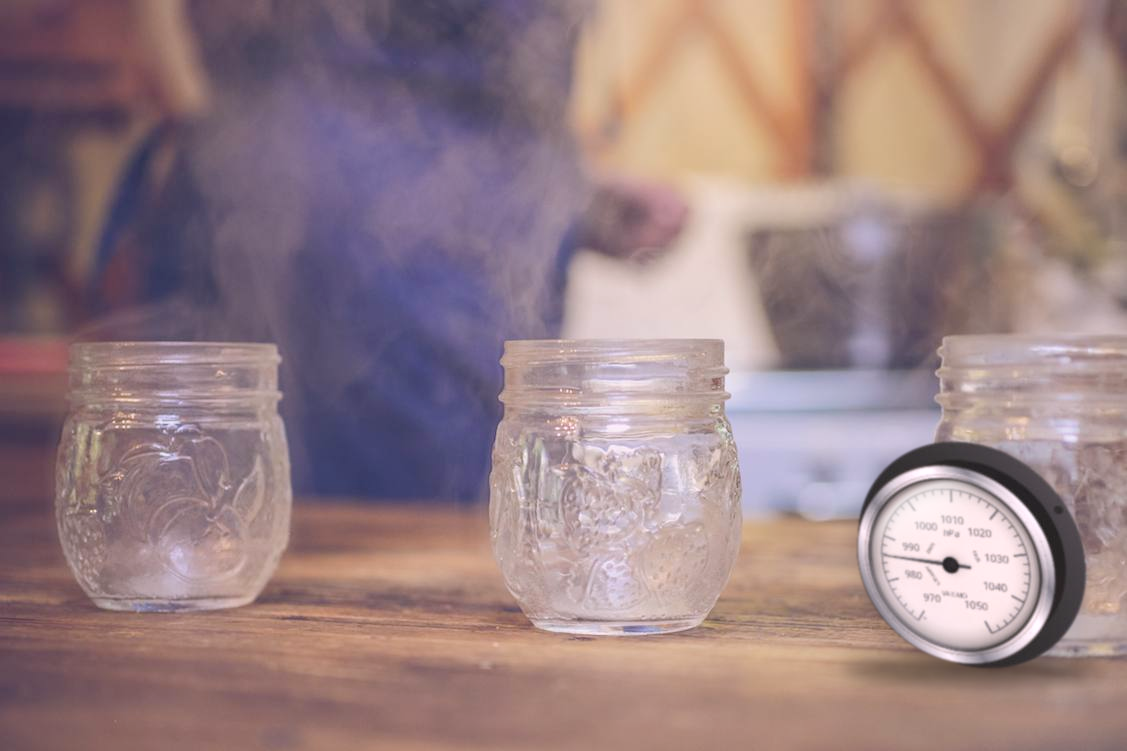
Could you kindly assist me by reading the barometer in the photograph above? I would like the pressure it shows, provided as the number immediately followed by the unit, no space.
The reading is 986hPa
